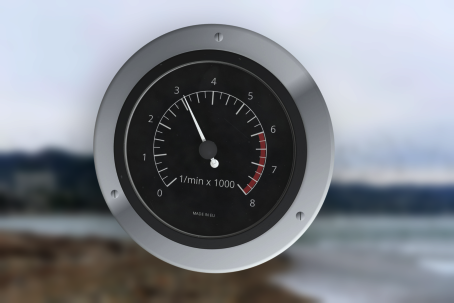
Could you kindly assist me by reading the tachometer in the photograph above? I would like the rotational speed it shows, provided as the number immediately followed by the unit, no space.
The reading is 3125rpm
